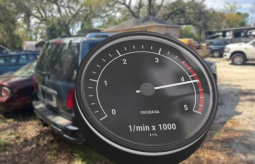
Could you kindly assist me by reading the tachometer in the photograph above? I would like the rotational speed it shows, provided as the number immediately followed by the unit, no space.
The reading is 4200rpm
